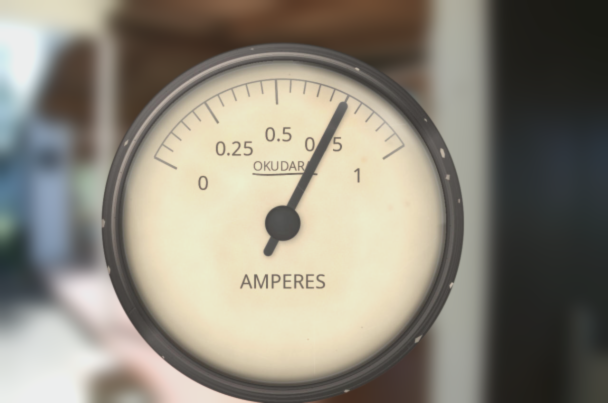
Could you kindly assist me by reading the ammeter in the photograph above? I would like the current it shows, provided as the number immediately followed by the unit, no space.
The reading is 0.75A
